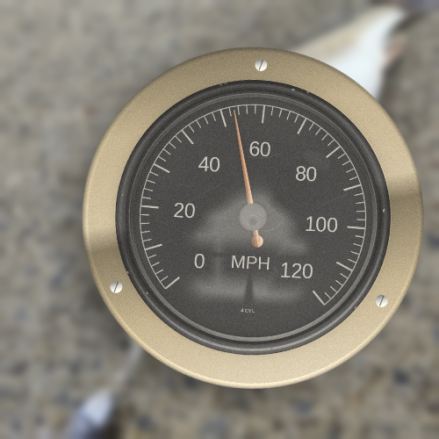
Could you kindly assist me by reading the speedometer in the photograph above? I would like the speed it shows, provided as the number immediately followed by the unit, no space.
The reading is 53mph
